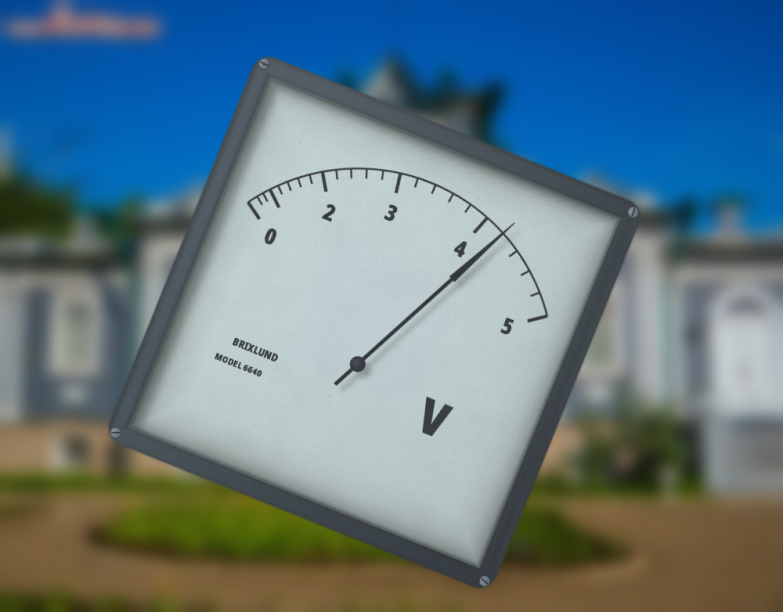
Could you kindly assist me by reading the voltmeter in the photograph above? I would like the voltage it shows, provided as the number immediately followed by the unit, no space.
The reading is 4.2V
